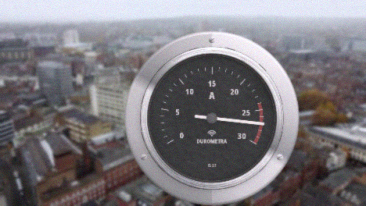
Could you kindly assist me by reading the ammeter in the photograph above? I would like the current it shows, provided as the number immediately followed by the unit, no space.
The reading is 27A
